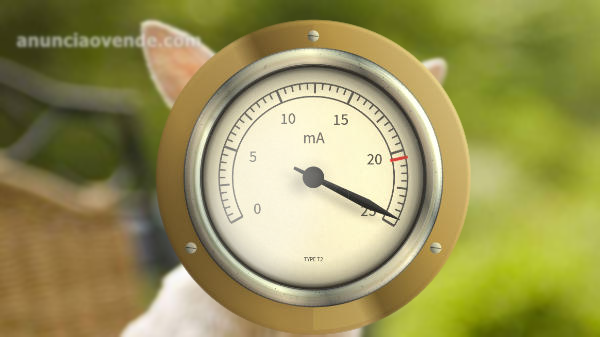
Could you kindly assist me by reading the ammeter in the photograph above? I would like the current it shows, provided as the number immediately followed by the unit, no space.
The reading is 24.5mA
